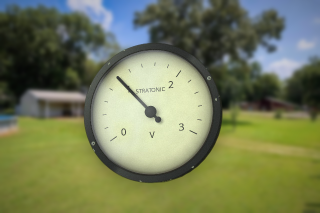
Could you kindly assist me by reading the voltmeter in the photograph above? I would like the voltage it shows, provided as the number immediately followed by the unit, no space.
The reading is 1V
